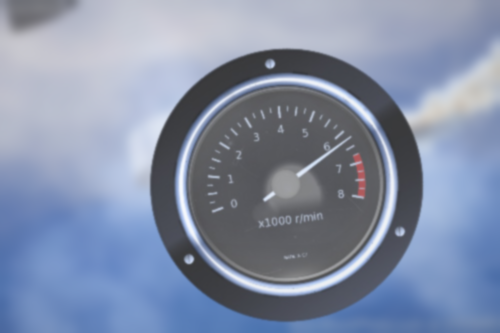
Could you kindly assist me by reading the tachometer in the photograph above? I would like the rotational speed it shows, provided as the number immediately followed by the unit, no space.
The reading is 6250rpm
